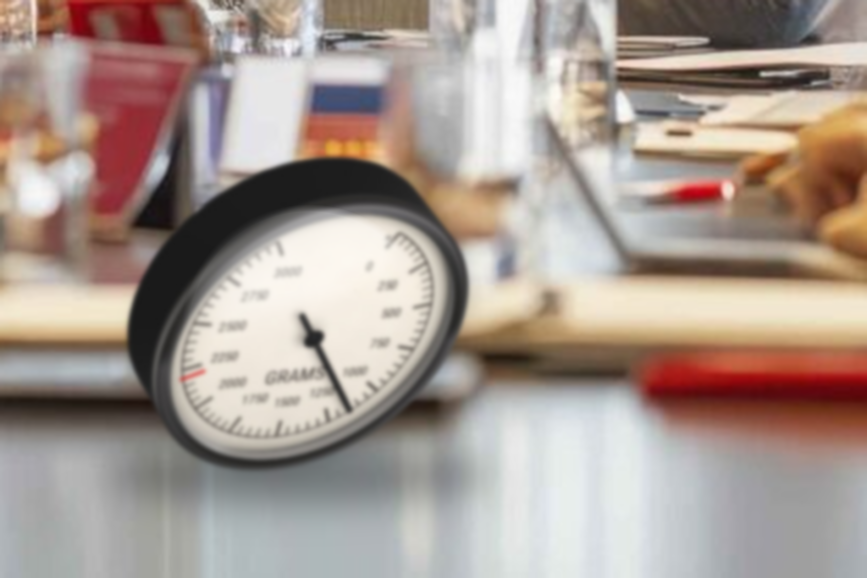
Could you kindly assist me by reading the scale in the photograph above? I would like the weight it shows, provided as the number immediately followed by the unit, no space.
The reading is 1150g
